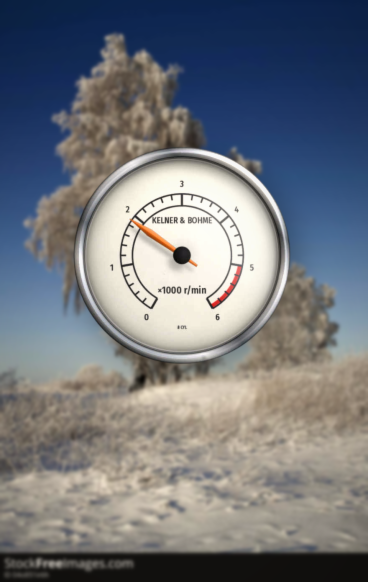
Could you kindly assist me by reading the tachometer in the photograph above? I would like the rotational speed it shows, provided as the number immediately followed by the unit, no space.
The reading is 1900rpm
